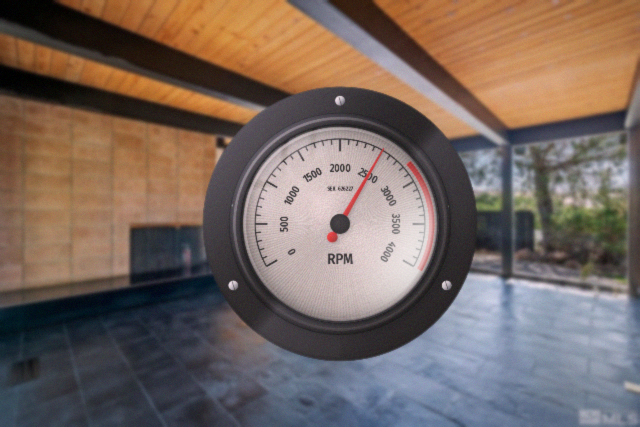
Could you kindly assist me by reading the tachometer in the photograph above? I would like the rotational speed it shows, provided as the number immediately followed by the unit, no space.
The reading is 2500rpm
